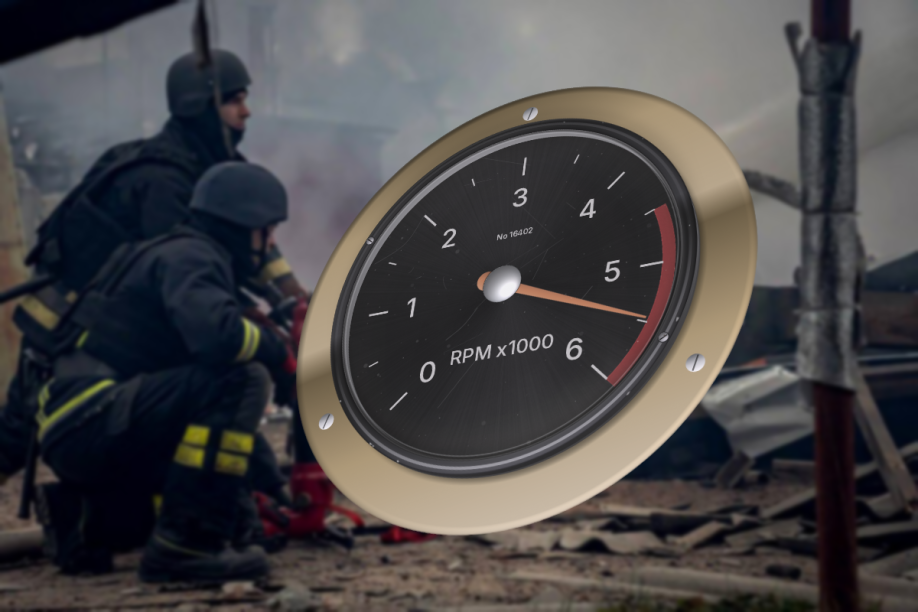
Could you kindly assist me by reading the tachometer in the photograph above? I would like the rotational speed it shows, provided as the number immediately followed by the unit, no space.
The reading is 5500rpm
